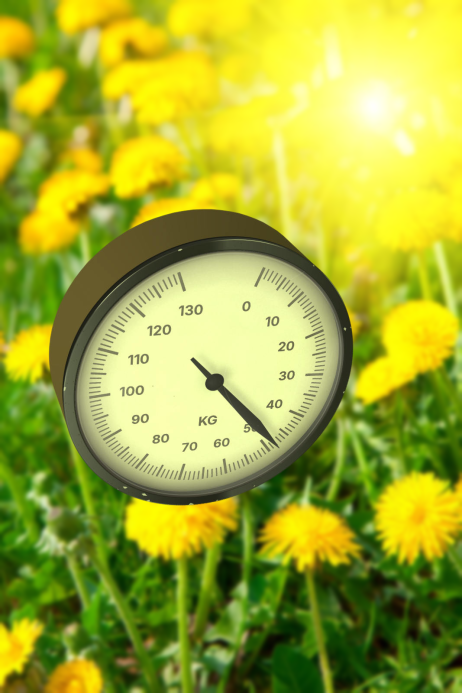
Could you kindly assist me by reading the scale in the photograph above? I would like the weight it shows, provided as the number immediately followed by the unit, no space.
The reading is 48kg
